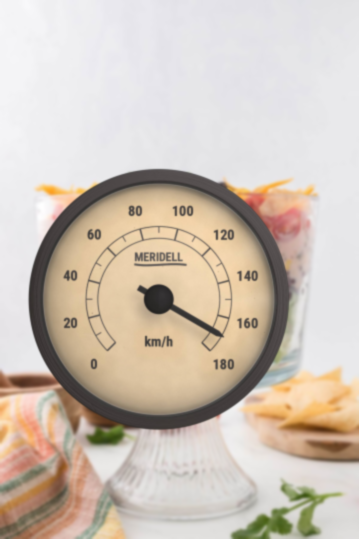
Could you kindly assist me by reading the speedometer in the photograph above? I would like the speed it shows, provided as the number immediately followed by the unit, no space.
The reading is 170km/h
